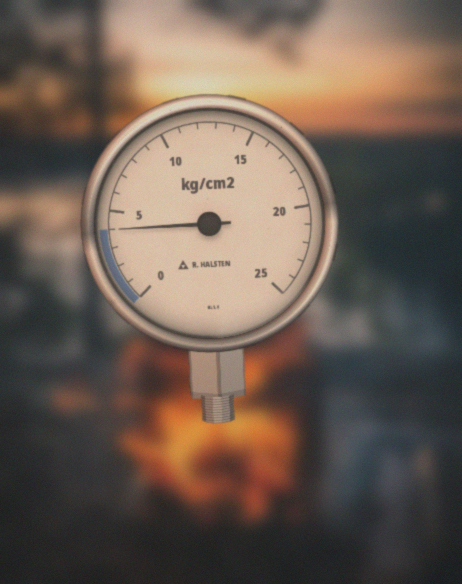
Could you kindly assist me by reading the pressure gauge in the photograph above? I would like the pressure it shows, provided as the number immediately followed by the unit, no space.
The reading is 4kg/cm²
